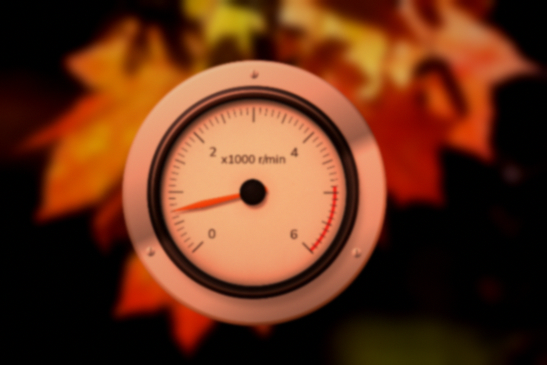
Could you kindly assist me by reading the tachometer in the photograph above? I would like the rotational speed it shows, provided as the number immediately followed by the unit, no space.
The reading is 700rpm
